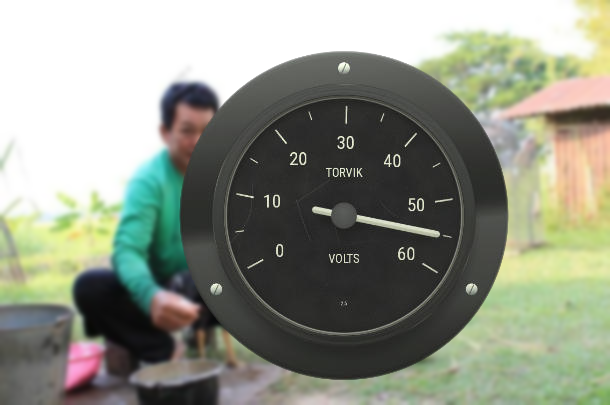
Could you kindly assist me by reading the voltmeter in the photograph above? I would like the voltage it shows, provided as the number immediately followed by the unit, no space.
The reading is 55V
